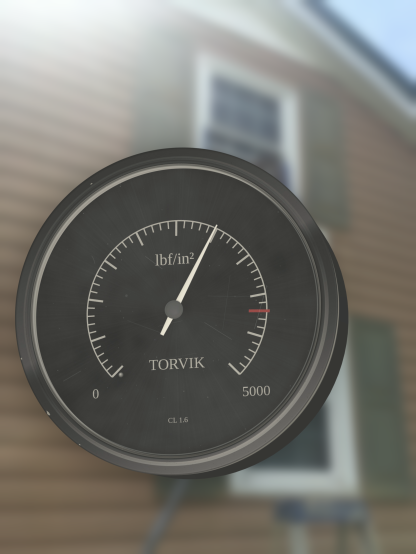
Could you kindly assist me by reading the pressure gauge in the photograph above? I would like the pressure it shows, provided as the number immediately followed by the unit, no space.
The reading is 3000psi
